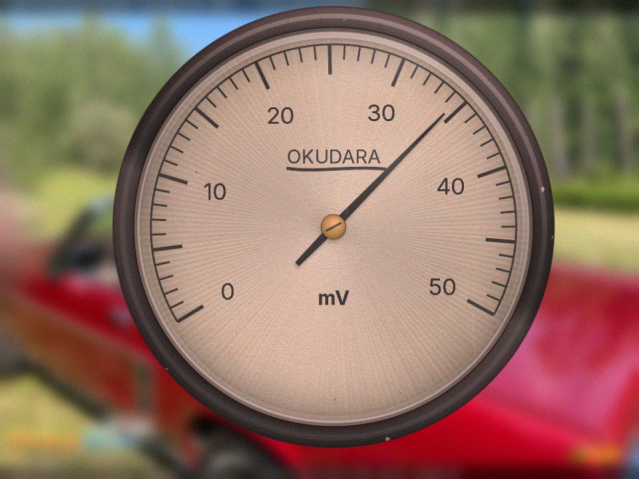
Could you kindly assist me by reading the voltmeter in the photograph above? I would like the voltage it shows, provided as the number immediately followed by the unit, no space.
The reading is 34.5mV
